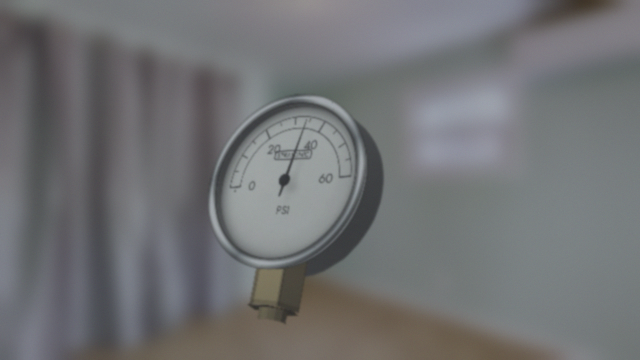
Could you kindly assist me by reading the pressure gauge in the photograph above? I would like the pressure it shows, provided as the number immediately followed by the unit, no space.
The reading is 35psi
